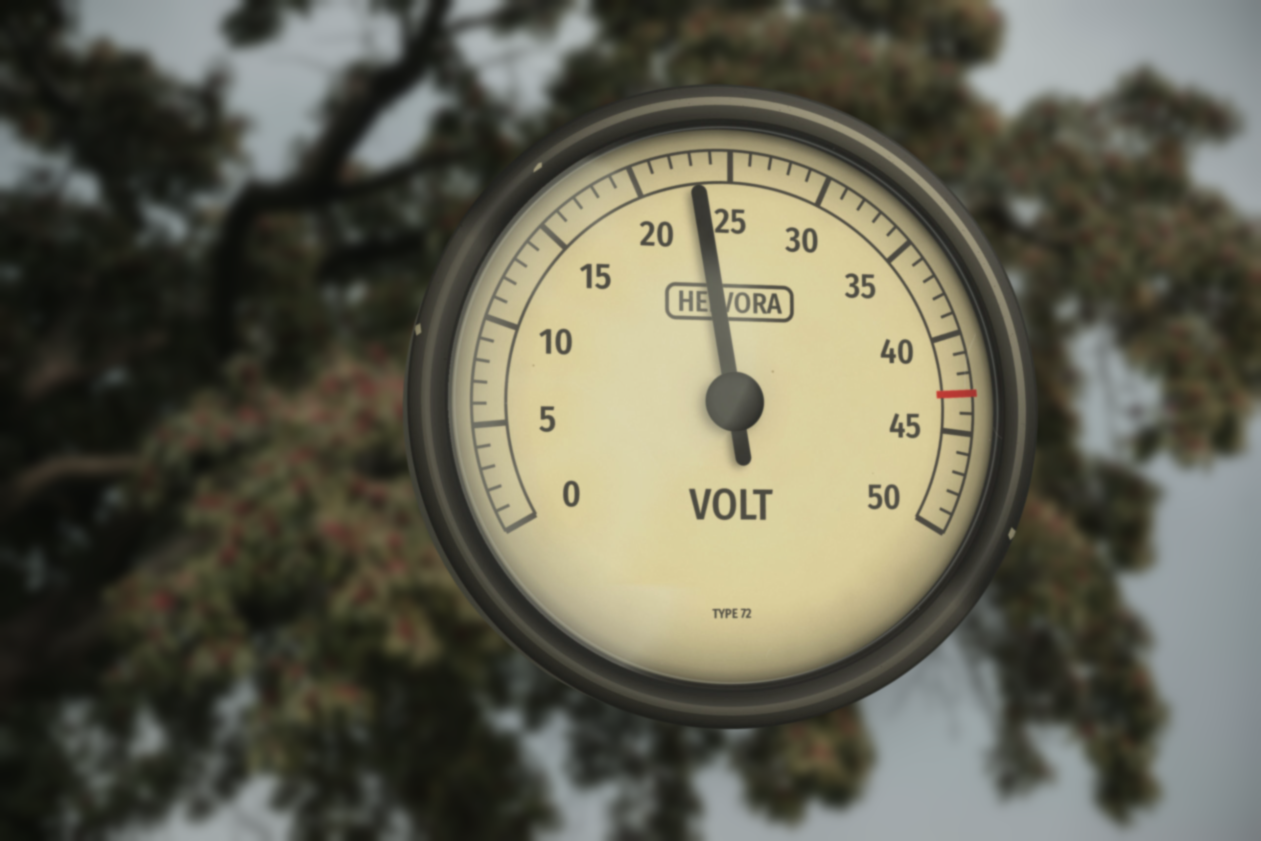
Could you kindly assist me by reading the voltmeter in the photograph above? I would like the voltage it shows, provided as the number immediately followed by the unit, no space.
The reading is 23V
